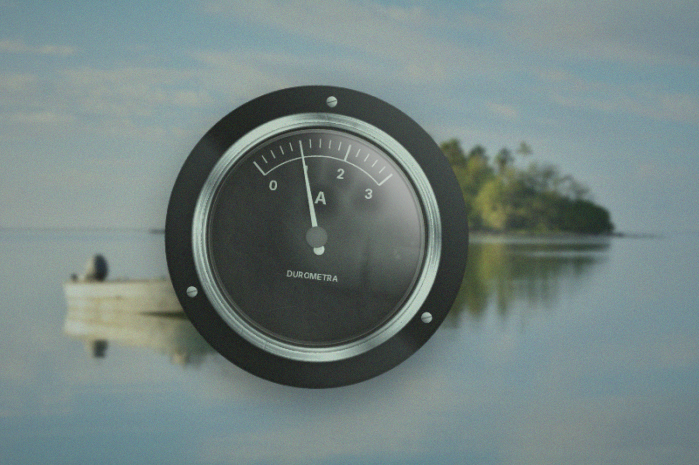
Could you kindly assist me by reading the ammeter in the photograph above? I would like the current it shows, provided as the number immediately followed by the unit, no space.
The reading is 1A
